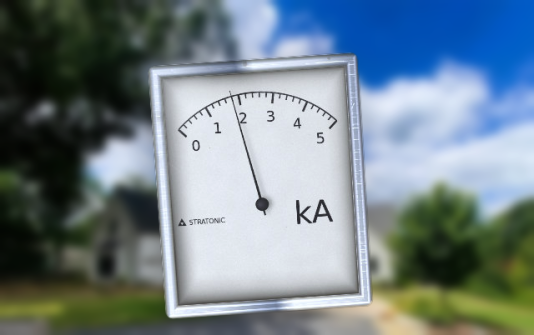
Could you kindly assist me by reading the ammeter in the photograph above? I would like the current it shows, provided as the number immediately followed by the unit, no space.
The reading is 1.8kA
